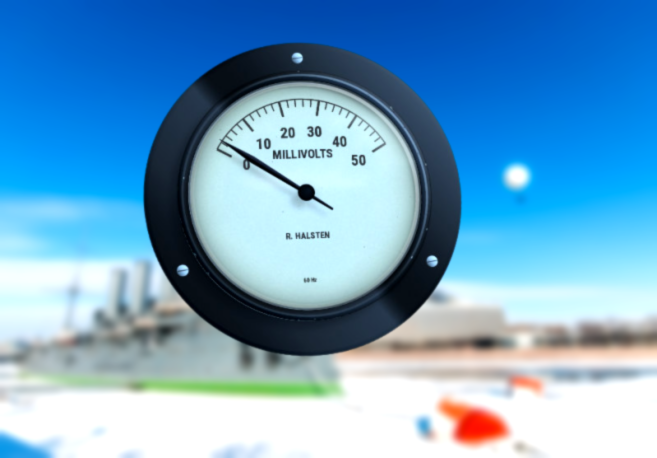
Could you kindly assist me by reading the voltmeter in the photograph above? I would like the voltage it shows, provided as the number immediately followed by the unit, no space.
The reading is 2mV
